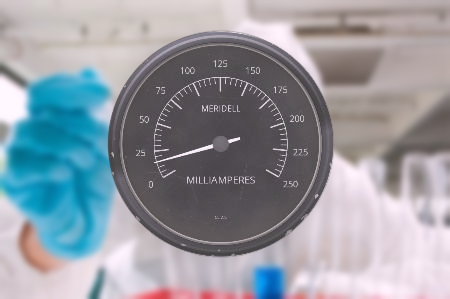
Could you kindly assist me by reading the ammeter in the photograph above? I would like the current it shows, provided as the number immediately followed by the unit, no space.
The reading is 15mA
